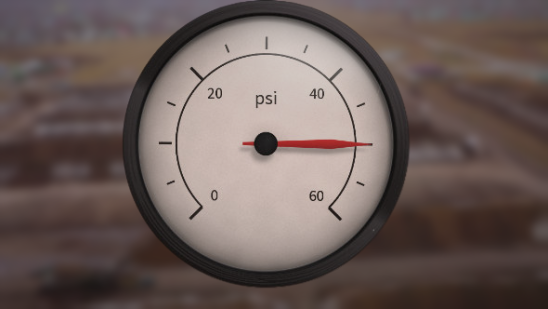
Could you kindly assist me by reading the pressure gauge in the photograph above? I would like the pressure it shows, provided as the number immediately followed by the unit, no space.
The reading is 50psi
